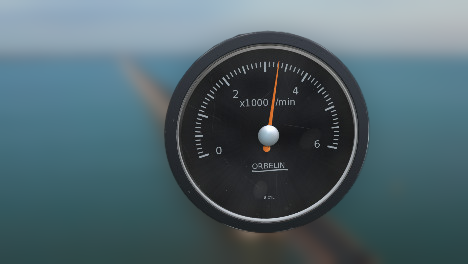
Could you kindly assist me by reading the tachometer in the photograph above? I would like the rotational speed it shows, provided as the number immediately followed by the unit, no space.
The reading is 3300rpm
